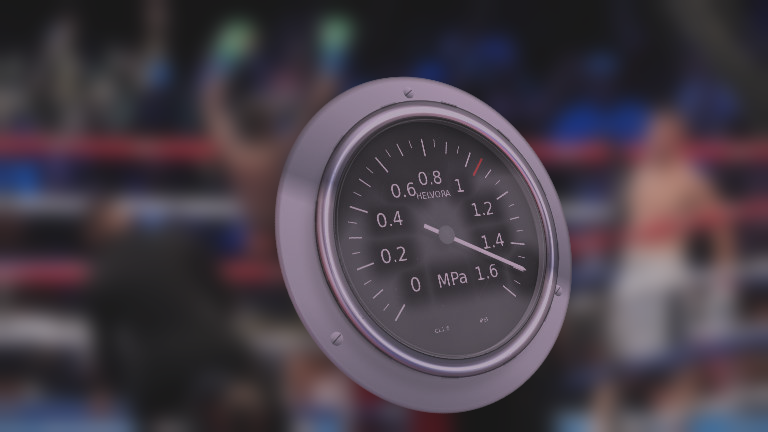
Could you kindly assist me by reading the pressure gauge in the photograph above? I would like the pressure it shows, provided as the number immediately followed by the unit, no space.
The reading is 1.5MPa
